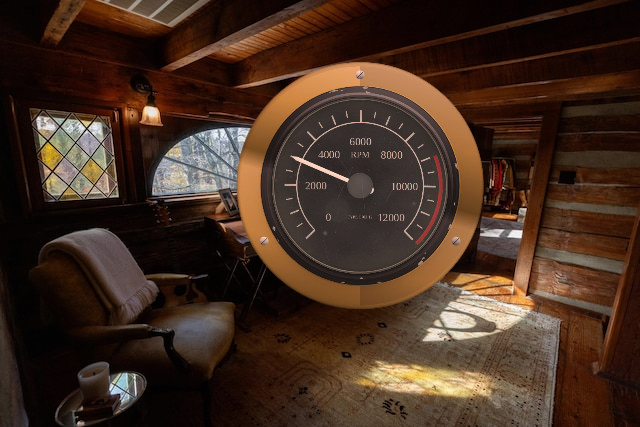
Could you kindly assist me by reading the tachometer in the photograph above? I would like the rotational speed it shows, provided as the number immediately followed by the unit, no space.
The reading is 3000rpm
